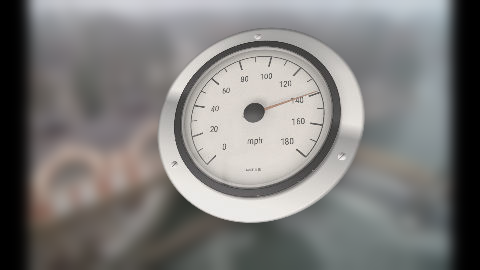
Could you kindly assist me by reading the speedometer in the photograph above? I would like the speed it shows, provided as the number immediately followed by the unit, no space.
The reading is 140mph
